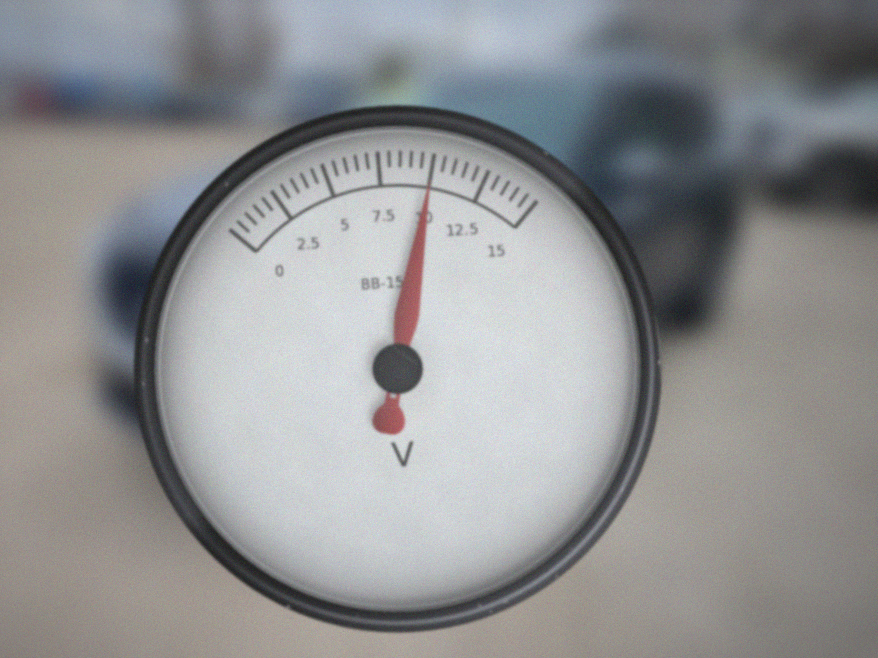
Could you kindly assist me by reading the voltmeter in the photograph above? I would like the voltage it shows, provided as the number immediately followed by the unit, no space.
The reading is 10V
